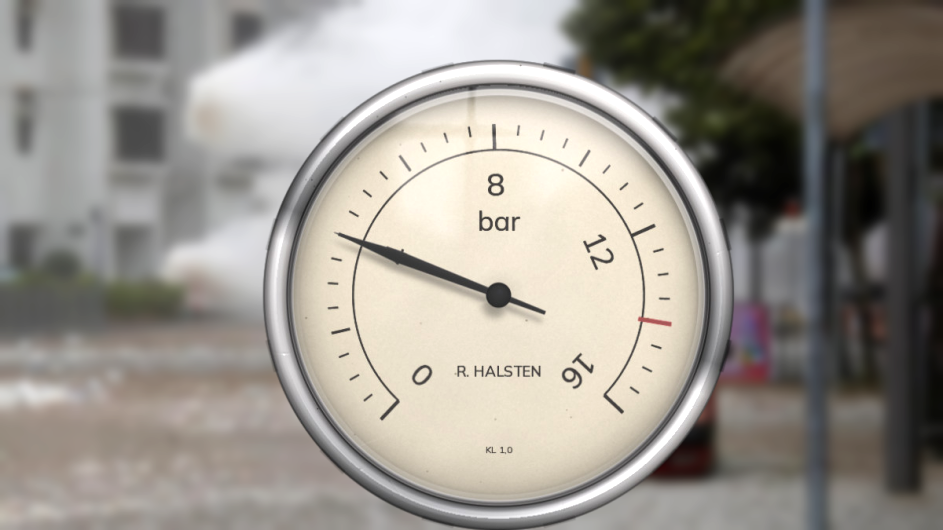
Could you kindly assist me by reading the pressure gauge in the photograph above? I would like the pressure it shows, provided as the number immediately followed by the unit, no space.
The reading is 4bar
